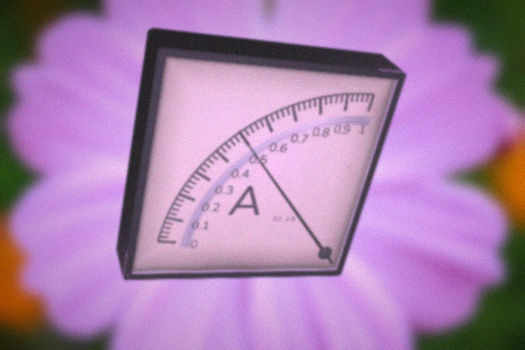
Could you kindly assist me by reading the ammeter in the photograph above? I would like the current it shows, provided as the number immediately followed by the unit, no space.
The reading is 0.5A
